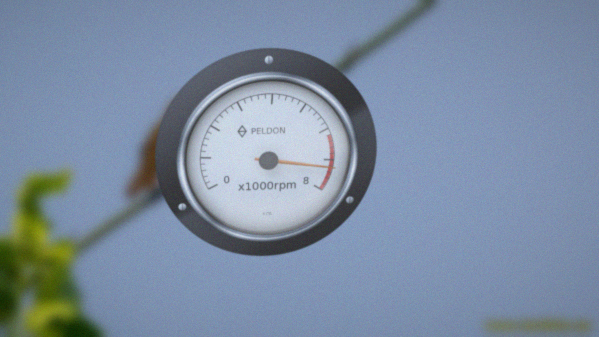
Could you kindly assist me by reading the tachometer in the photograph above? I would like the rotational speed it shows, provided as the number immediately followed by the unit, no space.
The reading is 7200rpm
